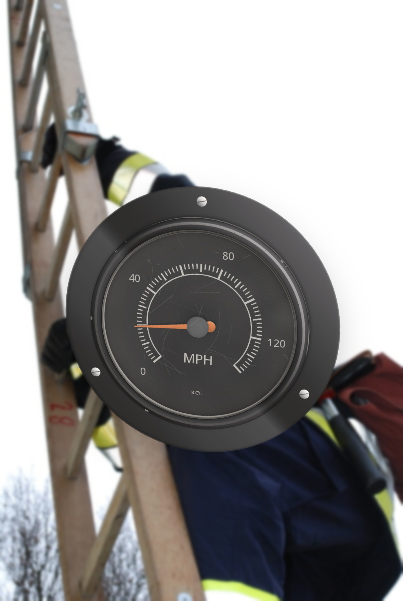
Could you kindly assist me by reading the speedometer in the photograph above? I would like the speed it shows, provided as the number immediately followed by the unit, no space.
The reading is 20mph
